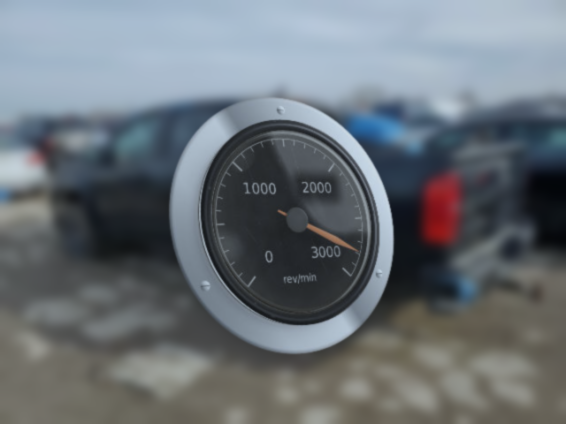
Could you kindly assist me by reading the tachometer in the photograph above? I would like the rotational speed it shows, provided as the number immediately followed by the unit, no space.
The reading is 2800rpm
